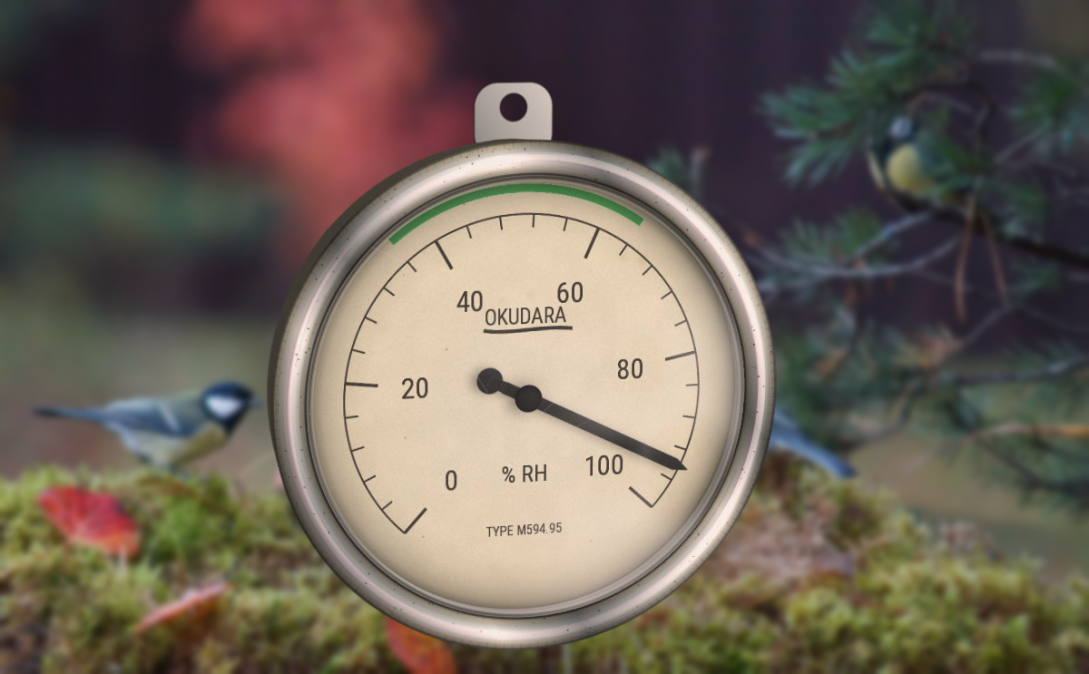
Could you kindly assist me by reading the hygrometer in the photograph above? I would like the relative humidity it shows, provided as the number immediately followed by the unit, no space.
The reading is 94%
